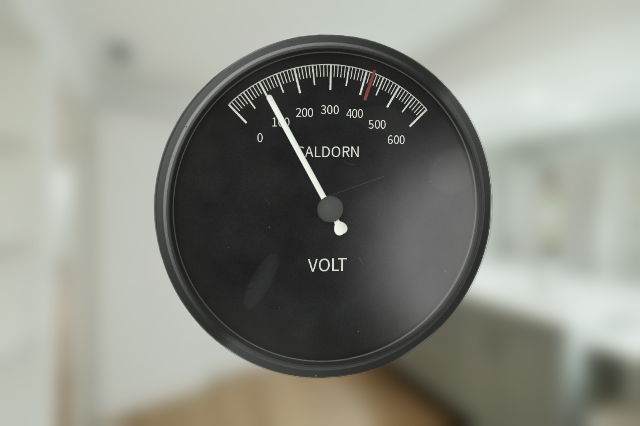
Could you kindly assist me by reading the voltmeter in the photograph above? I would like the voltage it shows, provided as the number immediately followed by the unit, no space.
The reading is 100V
